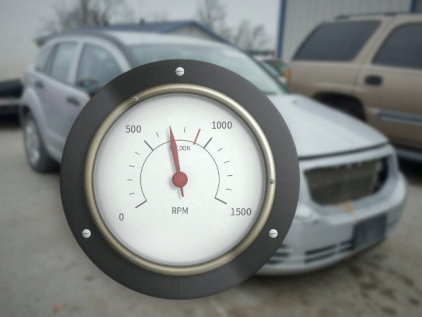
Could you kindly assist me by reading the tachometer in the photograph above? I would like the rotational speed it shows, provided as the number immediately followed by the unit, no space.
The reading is 700rpm
